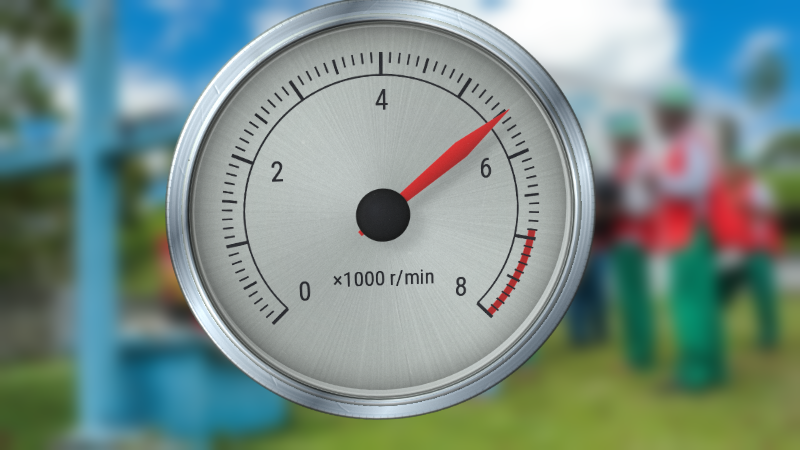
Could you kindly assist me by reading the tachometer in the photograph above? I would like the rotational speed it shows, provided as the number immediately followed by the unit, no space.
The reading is 5500rpm
